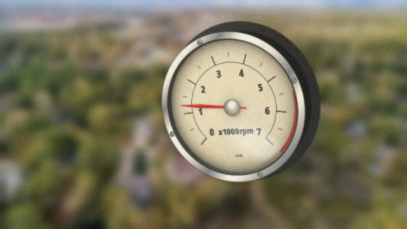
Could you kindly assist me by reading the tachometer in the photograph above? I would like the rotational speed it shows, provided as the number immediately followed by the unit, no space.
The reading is 1250rpm
